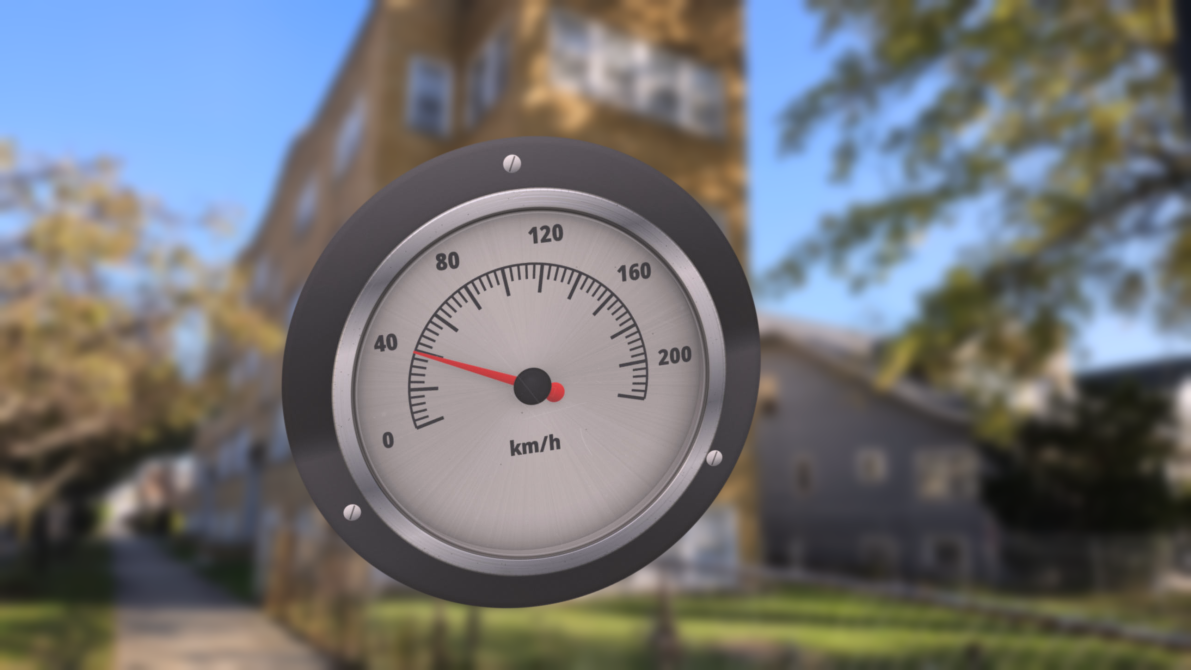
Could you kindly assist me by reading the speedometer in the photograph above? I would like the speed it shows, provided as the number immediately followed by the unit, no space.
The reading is 40km/h
